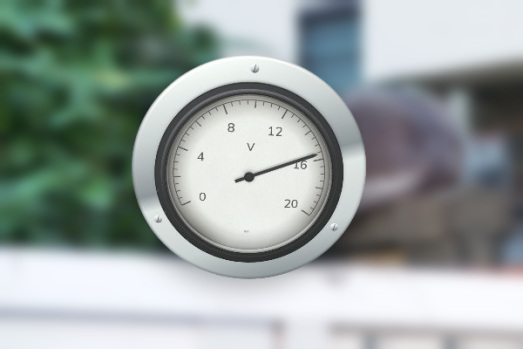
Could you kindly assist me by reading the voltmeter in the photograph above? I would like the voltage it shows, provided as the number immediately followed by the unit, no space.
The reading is 15.5V
